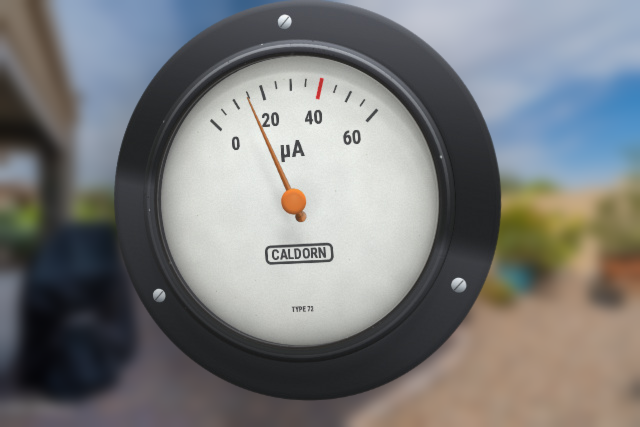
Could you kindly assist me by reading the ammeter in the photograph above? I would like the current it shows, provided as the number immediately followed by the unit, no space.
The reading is 15µA
